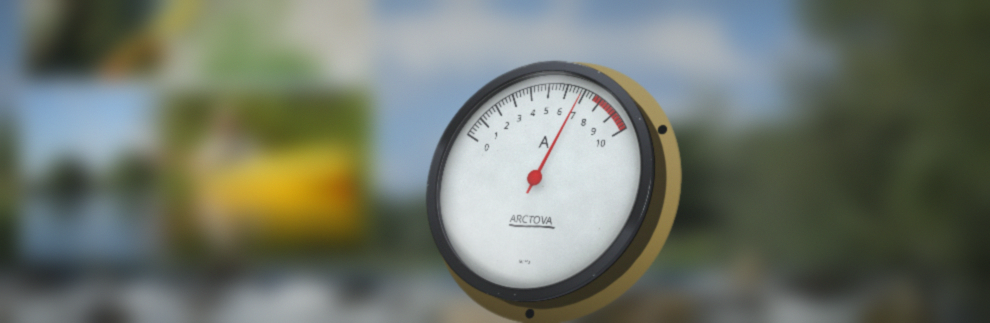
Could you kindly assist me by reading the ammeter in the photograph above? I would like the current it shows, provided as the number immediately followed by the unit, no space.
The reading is 7A
